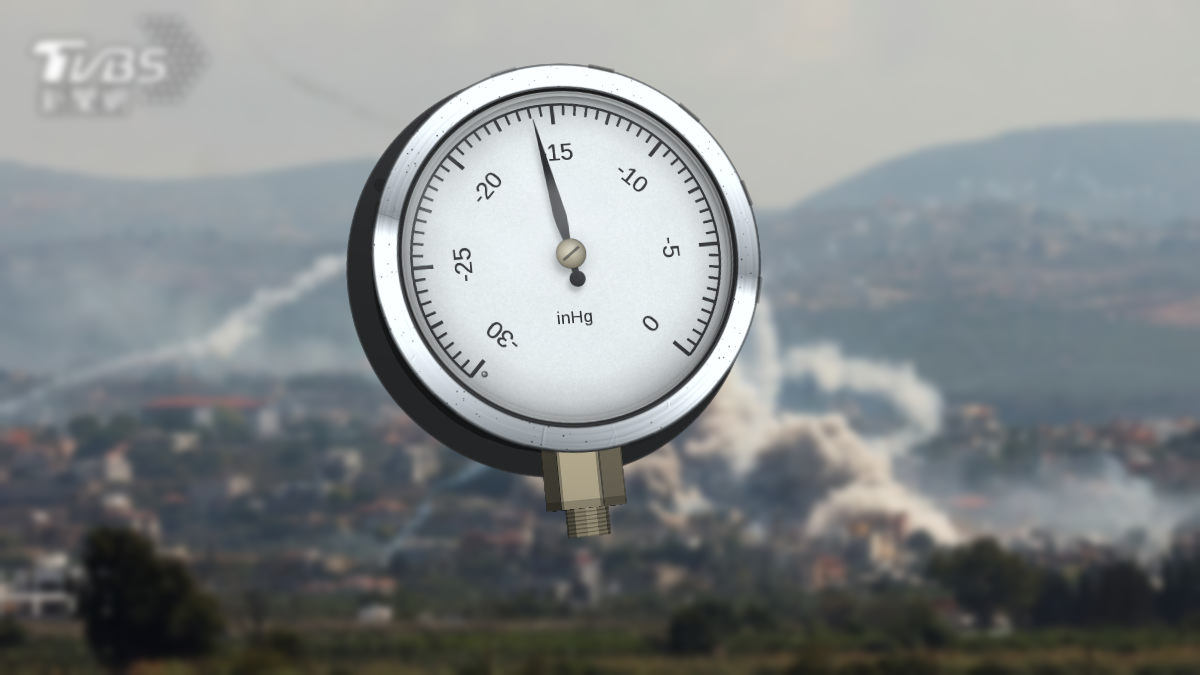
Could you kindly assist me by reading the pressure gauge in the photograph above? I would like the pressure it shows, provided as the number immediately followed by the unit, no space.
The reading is -16inHg
